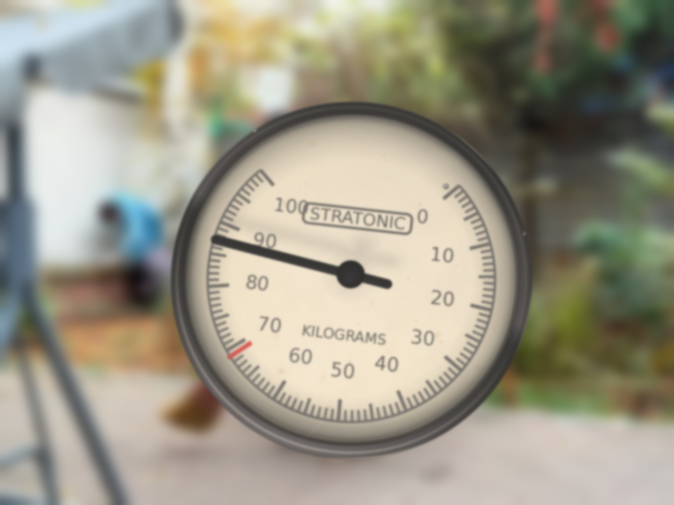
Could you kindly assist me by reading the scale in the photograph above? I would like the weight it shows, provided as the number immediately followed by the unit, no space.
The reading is 87kg
